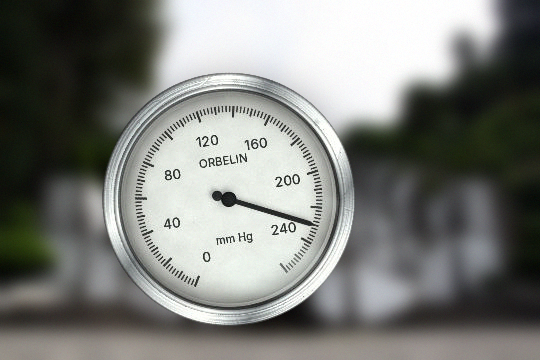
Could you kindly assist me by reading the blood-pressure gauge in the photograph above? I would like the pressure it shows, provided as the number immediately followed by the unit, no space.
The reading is 230mmHg
